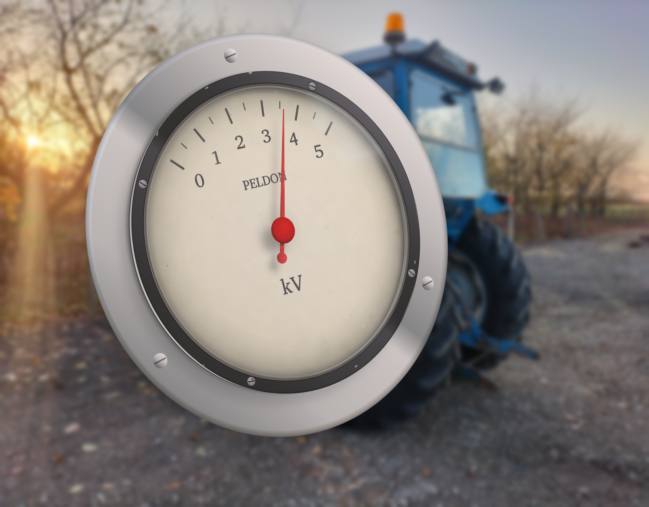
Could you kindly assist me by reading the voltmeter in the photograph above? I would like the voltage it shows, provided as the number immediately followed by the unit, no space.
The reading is 3.5kV
